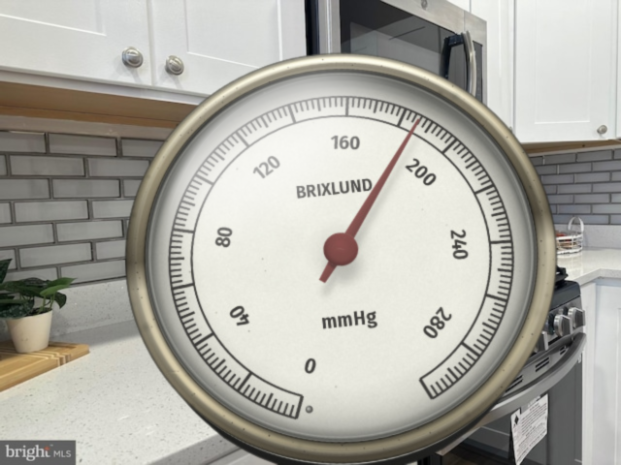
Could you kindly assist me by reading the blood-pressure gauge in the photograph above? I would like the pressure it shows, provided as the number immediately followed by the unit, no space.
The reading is 186mmHg
